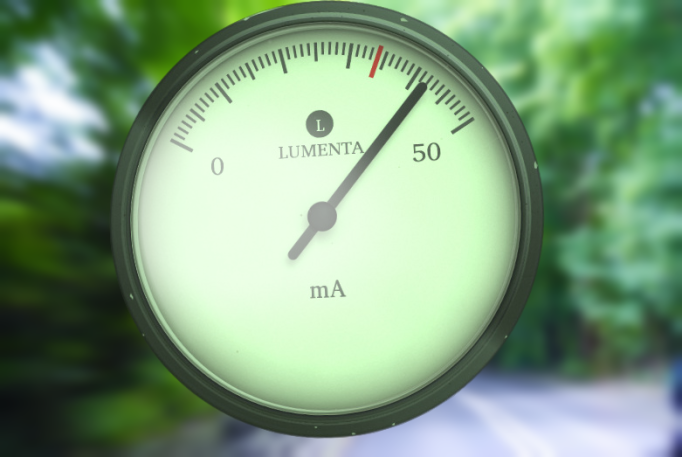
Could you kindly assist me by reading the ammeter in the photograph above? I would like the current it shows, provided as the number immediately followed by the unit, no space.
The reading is 42mA
